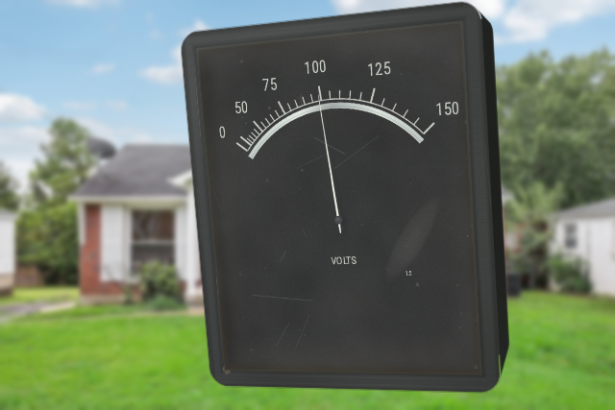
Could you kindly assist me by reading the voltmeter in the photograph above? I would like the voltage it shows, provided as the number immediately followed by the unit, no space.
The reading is 100V
